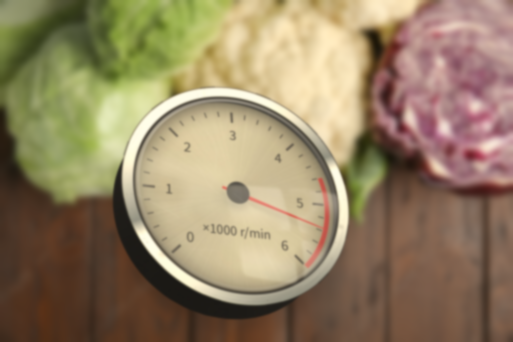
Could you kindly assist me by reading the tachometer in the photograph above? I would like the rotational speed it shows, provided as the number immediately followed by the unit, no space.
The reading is 5400rpm
